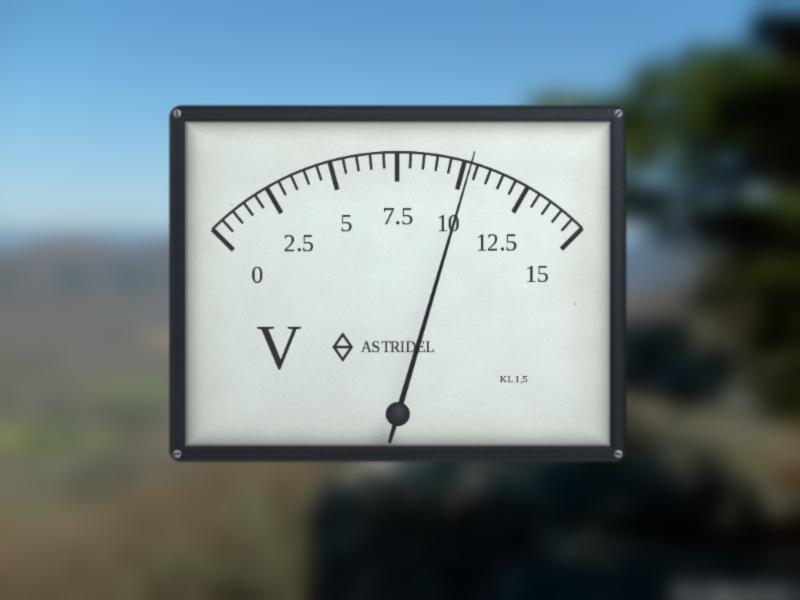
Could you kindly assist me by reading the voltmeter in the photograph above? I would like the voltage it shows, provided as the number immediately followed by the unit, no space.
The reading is 10.25V
